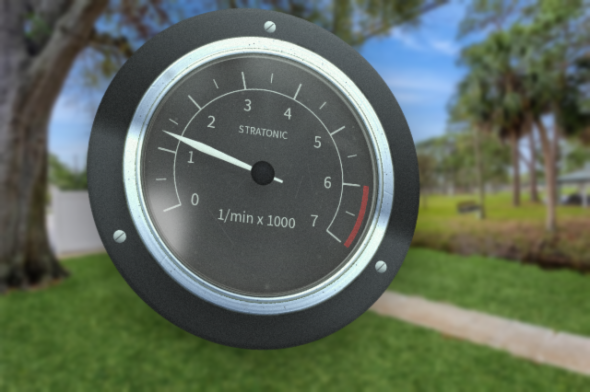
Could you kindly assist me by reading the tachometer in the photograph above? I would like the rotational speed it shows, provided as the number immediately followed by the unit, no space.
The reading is 1250rpm
